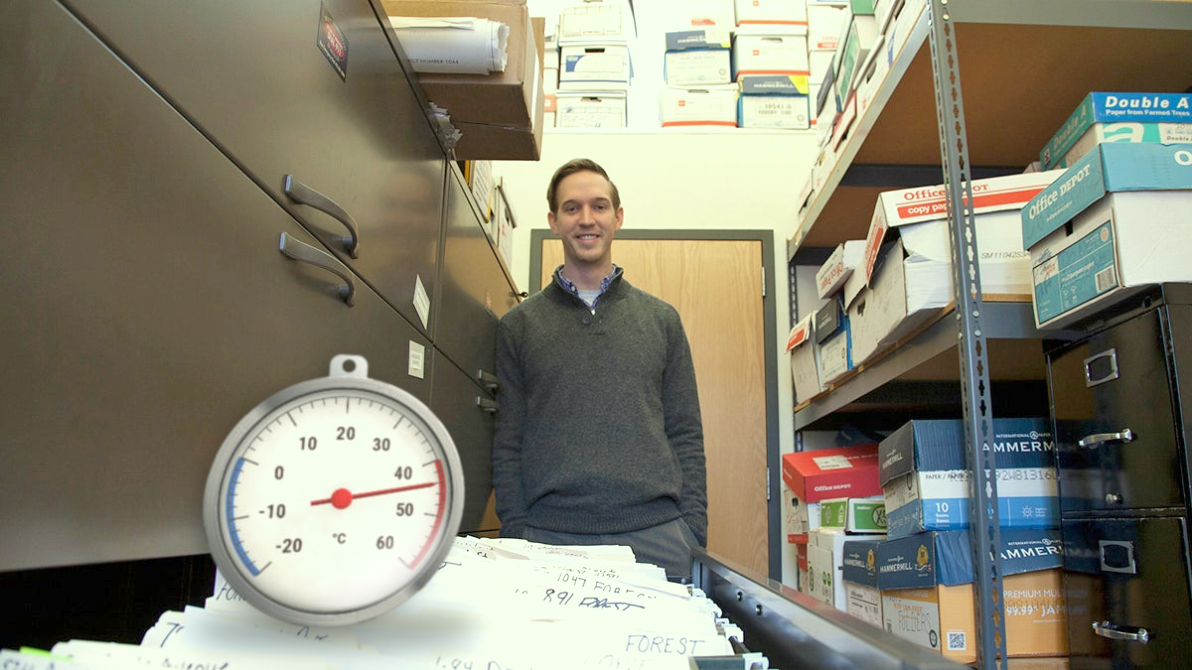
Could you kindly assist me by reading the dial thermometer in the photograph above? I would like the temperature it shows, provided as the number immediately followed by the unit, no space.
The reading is 44°C
